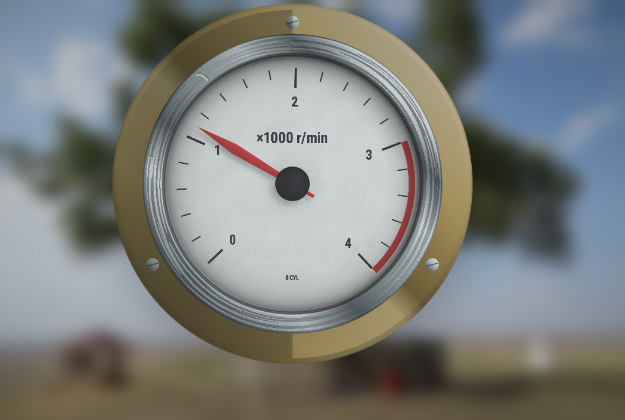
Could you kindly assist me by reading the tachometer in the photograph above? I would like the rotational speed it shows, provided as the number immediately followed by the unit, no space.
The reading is 1100rpm
